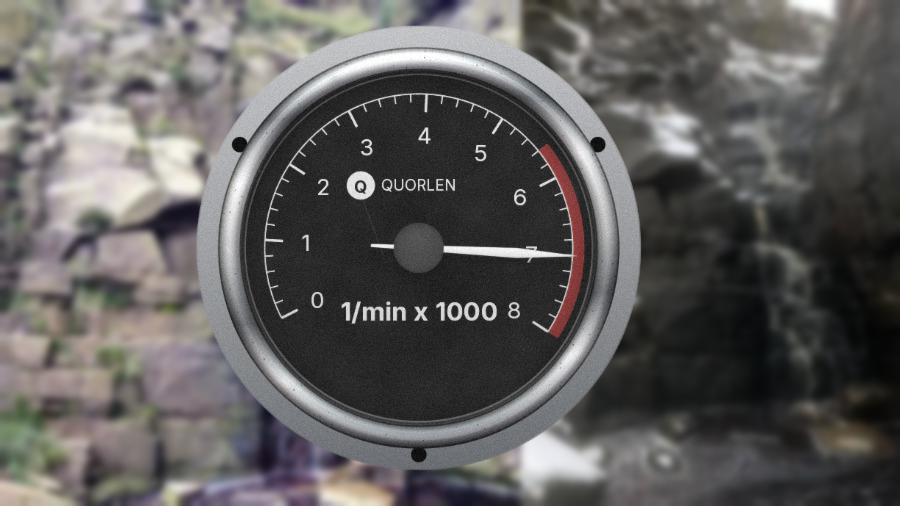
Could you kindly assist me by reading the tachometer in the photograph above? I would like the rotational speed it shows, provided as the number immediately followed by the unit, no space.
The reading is 7000rpm
